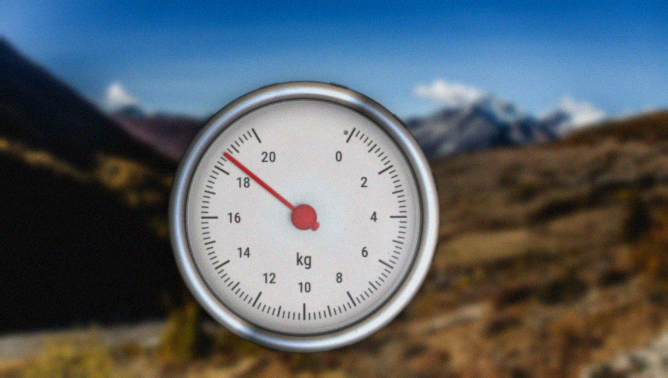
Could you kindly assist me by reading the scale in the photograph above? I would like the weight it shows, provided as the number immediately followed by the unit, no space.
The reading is 18.6kg
